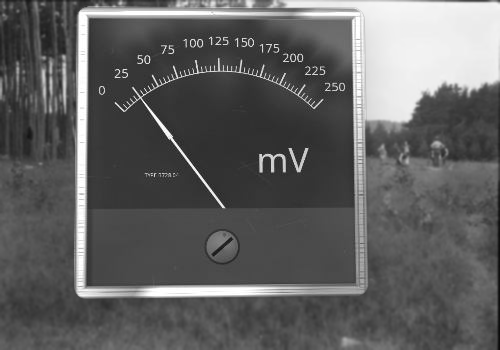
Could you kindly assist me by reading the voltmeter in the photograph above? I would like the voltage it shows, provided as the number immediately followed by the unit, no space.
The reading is 25mV
